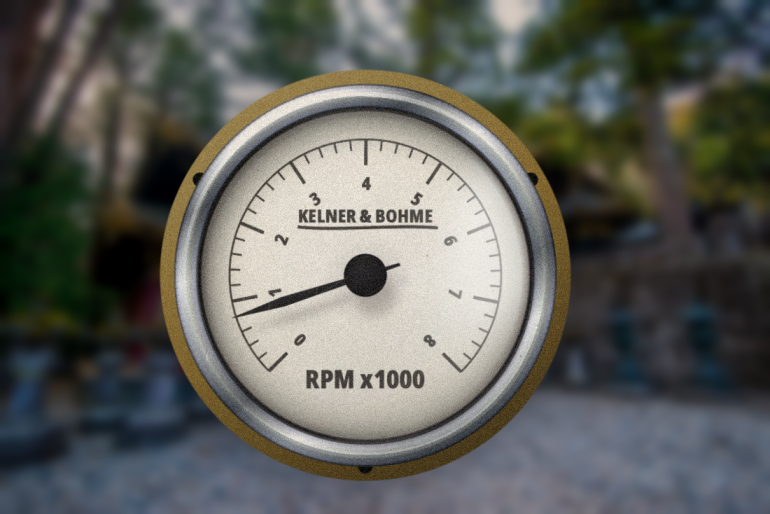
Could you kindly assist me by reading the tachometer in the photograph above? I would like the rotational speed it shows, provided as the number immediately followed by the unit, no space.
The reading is 800rpm
